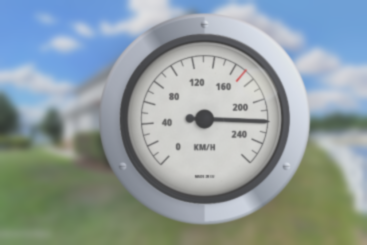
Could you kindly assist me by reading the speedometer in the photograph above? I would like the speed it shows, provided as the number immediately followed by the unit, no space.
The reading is 220km/h
